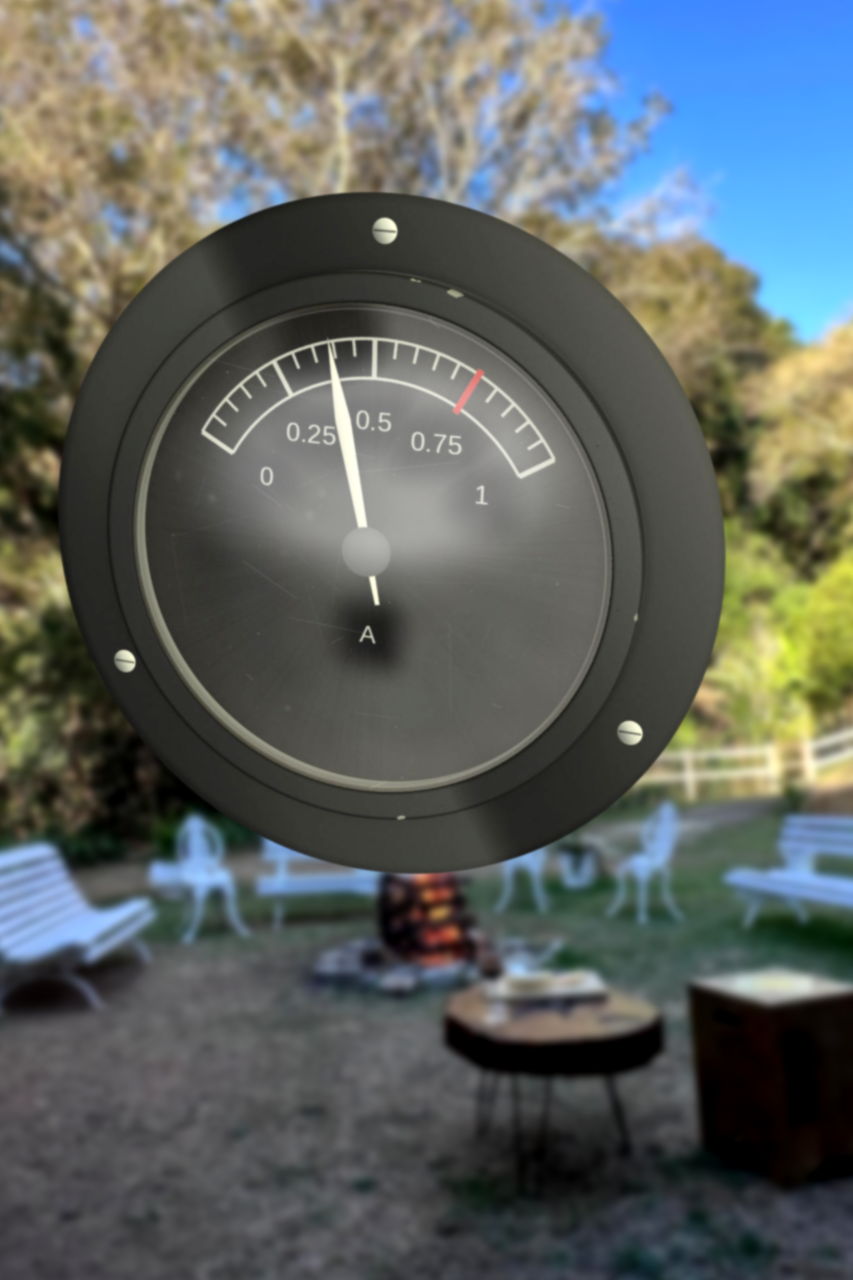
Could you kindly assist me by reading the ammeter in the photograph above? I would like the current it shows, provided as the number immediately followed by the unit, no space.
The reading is 0.4A
